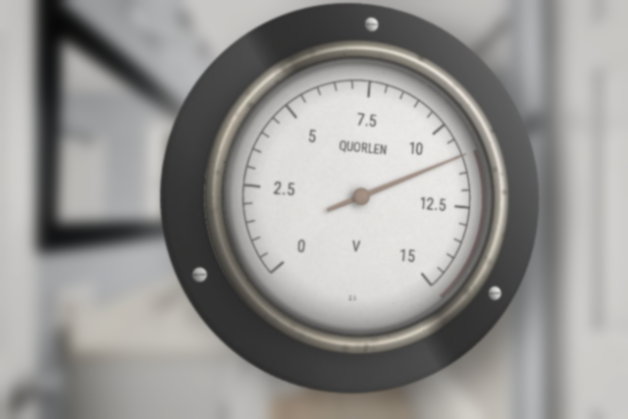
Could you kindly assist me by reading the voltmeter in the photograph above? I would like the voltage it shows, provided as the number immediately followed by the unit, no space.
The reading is 11V
